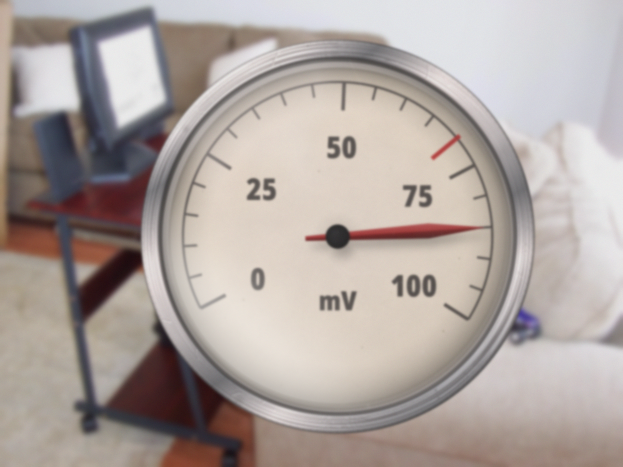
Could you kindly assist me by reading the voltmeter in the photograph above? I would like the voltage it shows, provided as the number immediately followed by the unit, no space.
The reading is 85mV
